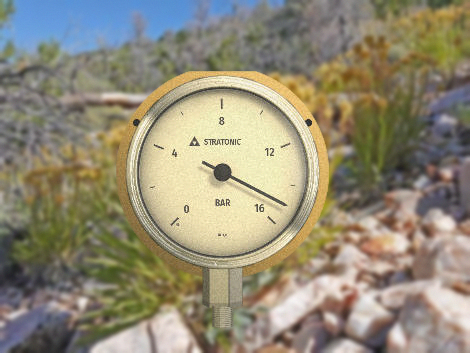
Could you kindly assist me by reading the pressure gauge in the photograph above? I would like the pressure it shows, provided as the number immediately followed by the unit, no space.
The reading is 15bar
